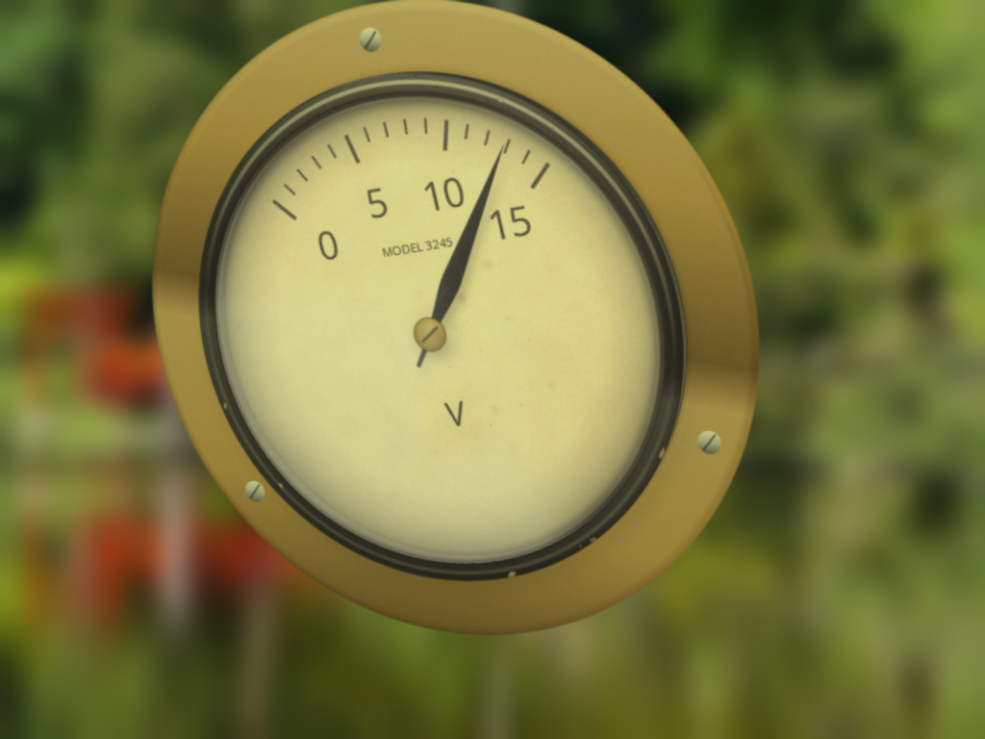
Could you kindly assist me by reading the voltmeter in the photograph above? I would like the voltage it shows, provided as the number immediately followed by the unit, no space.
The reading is 13V
